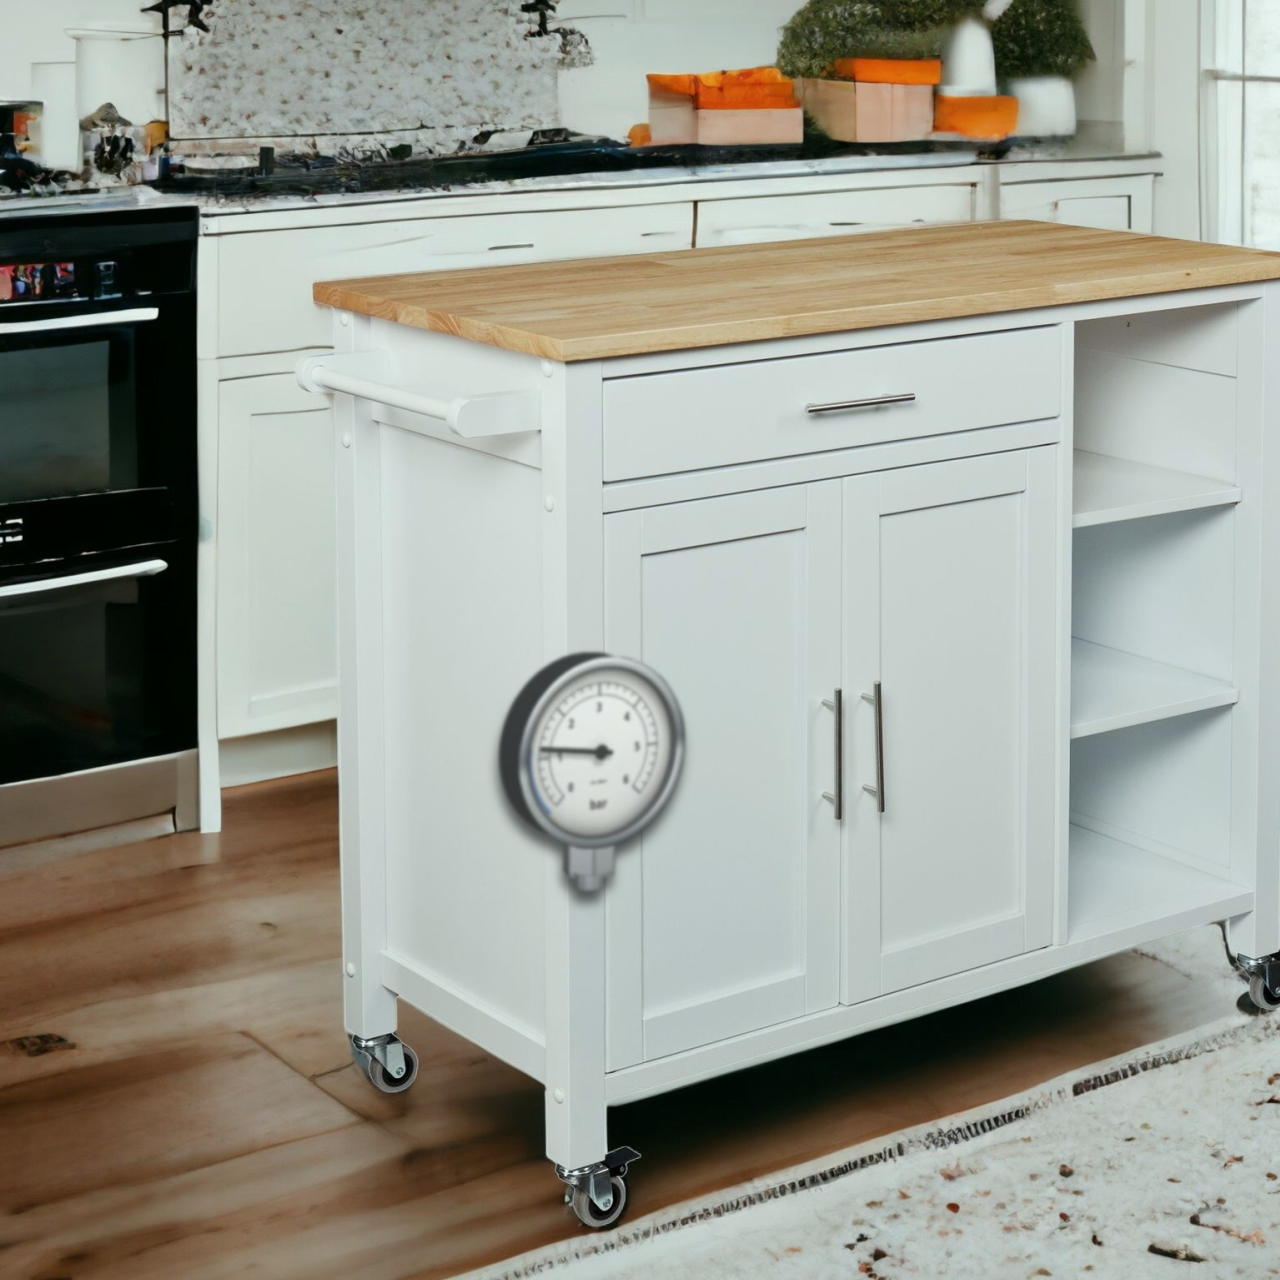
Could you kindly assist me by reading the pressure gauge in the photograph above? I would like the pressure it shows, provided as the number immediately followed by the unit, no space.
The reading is 1.2bar
